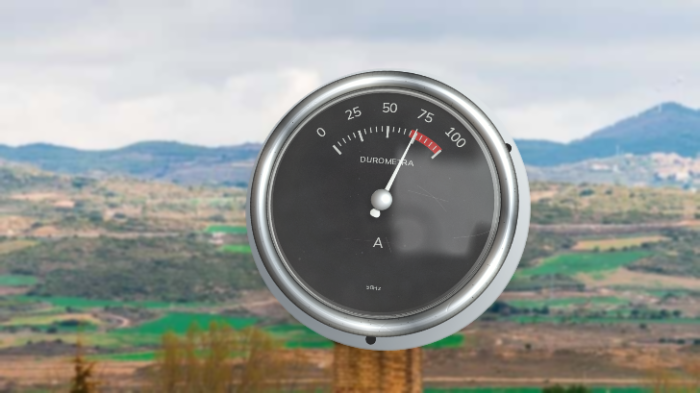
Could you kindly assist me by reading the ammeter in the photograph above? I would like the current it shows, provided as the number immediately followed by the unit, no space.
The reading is 75A
